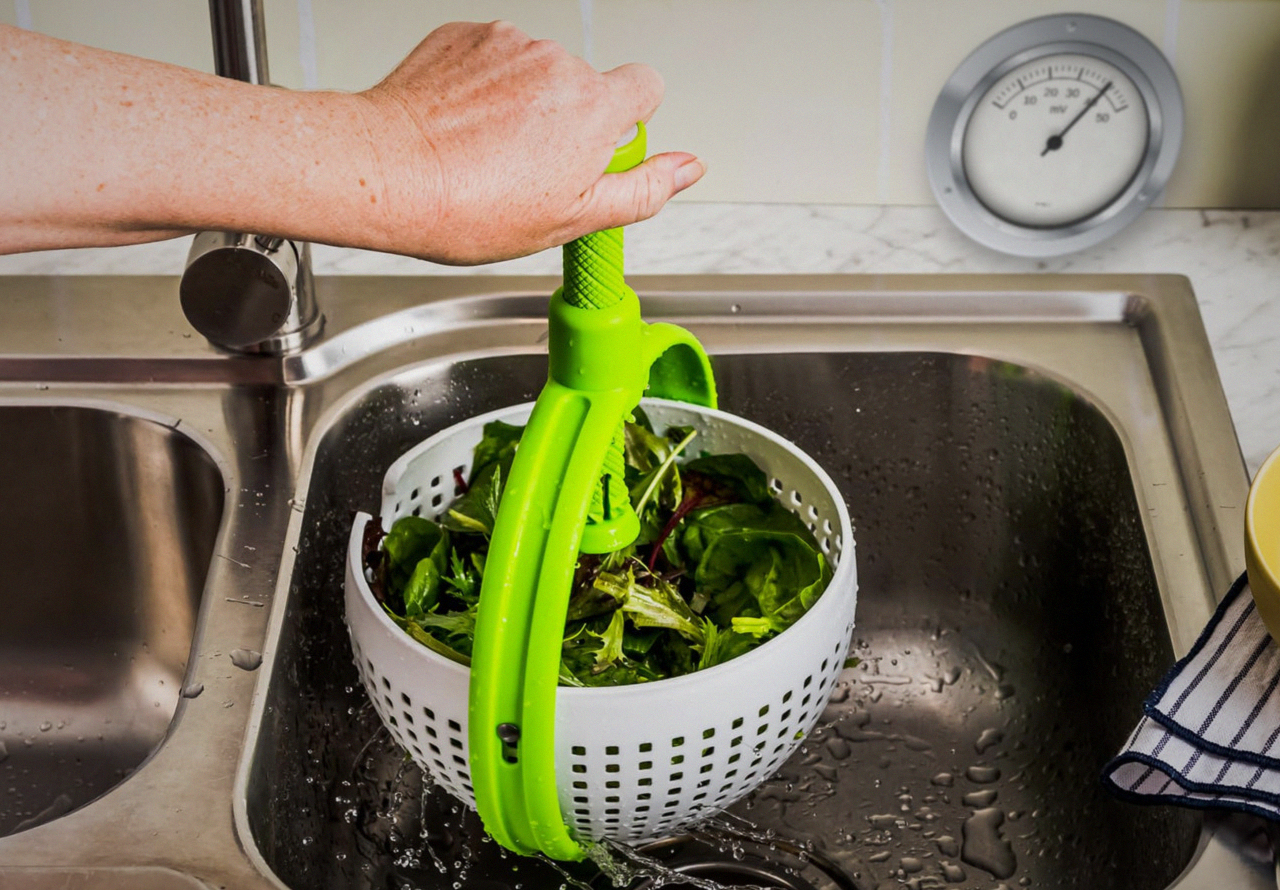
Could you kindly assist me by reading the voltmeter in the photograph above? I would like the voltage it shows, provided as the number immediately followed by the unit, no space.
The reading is 40mV
